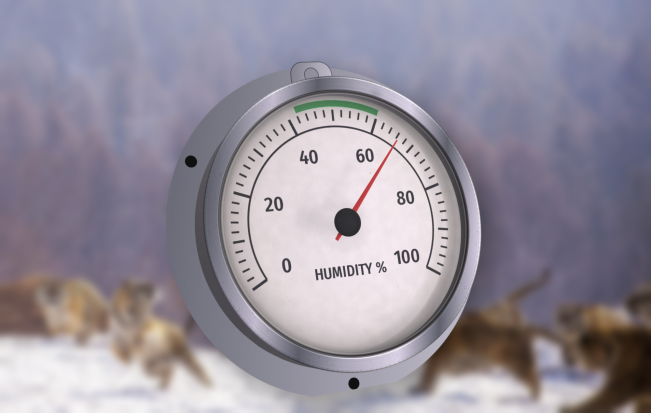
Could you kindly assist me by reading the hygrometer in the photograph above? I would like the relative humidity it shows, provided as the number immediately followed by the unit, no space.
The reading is 66%
